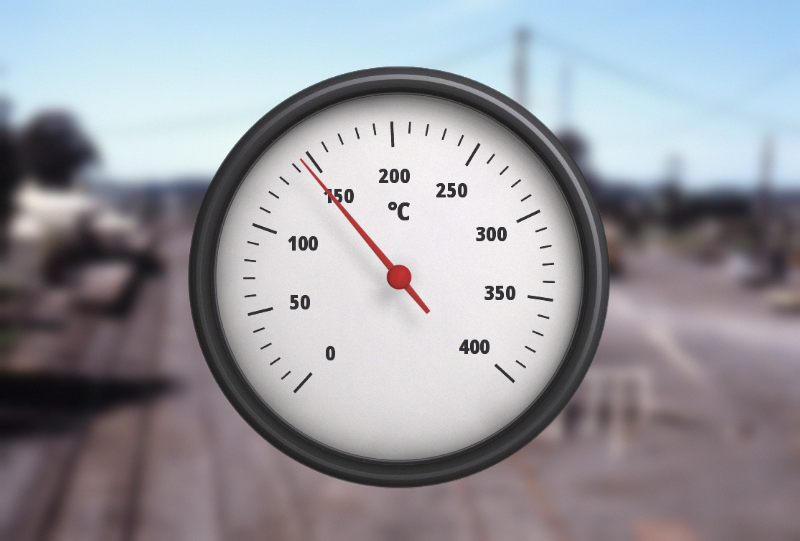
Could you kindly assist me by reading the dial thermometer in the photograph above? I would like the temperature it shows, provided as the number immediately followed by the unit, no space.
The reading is 145°C
